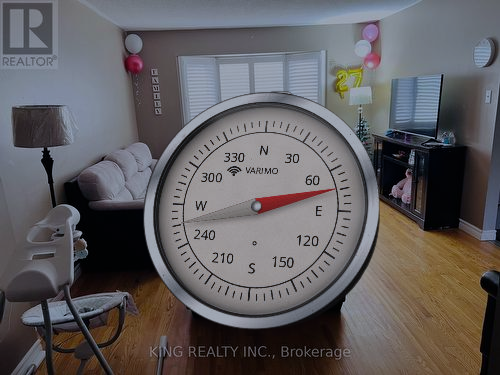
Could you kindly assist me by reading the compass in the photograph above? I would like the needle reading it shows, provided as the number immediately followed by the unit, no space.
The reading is 75°
